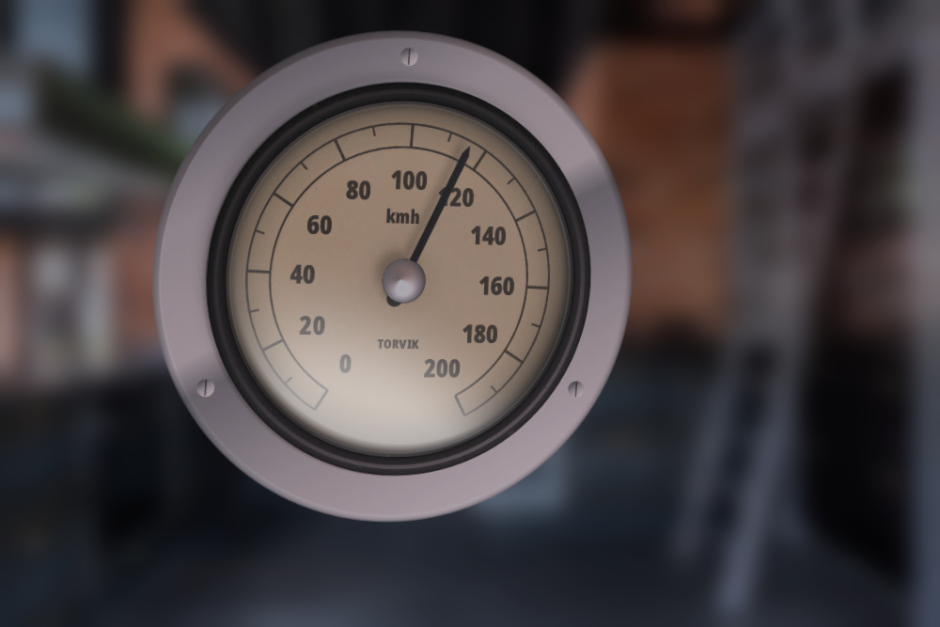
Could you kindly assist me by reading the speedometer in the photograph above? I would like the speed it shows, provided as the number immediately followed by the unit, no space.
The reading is 115km/h
